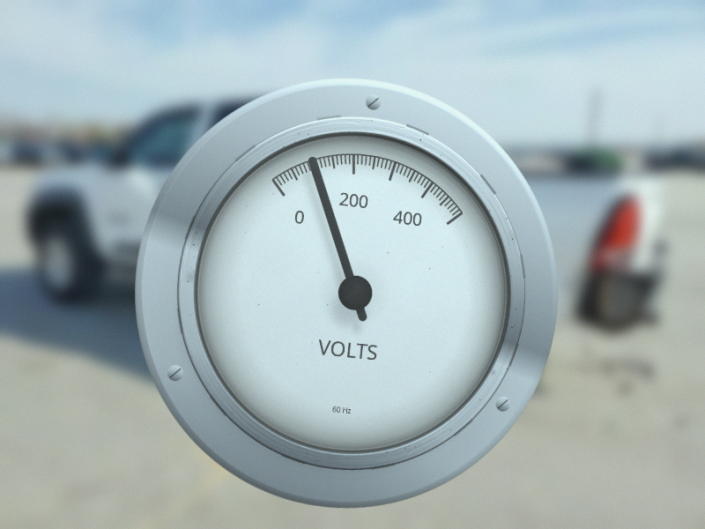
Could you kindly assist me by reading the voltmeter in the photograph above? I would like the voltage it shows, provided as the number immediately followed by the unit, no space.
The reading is 100V
